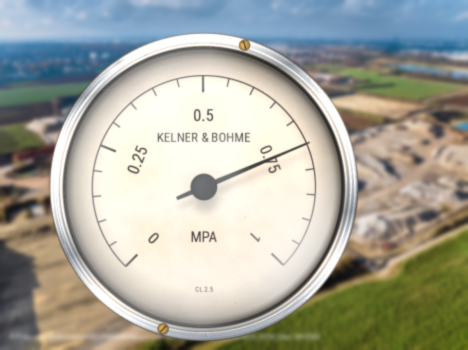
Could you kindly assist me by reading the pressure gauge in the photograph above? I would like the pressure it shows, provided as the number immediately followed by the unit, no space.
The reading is 0.75MPa
